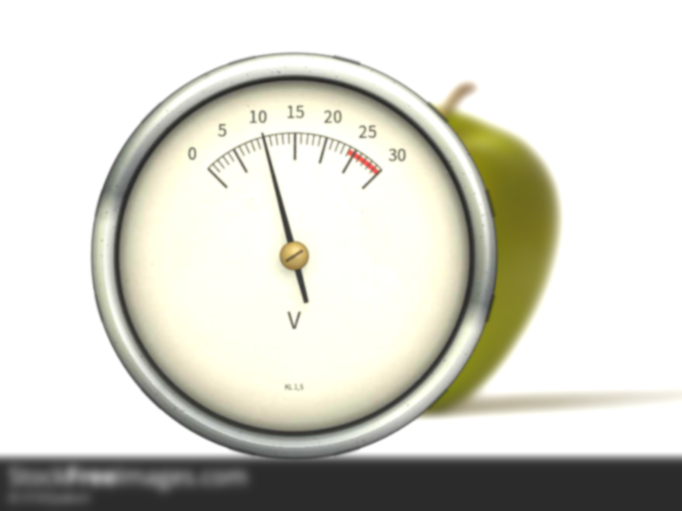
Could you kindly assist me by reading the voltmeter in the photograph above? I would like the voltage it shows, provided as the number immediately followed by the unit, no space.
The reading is 10V
